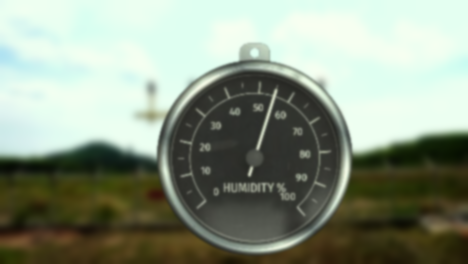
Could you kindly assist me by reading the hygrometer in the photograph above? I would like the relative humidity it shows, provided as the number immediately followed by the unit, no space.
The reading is 55%
